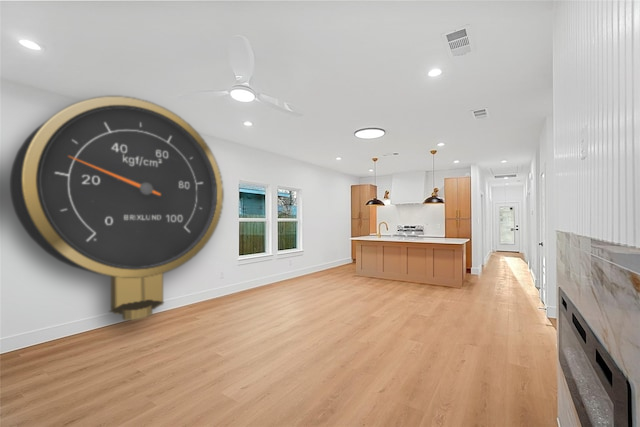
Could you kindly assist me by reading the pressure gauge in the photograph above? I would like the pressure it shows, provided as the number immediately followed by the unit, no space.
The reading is 25kg/cm²
